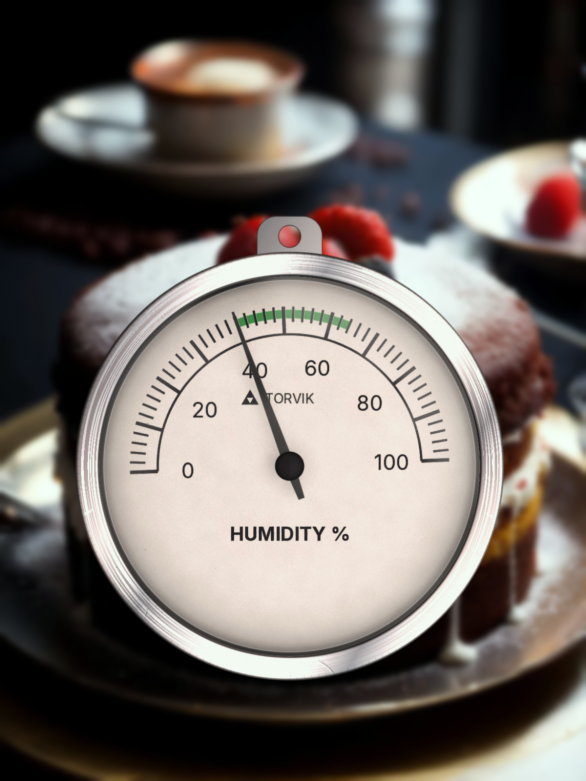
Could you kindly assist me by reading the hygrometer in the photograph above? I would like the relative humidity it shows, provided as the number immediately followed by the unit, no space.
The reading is 40%
